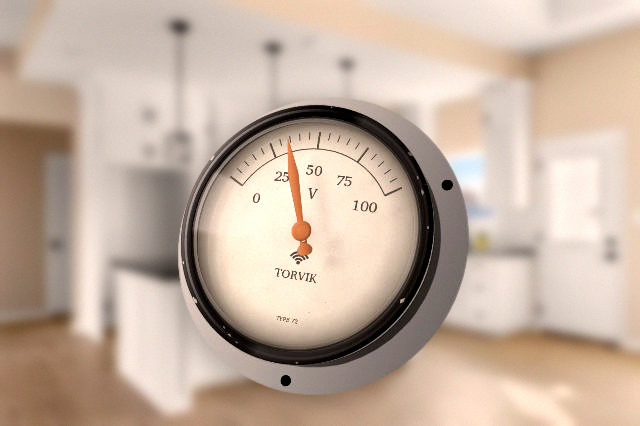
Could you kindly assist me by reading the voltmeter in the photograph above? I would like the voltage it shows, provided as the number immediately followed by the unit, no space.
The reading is 35V
